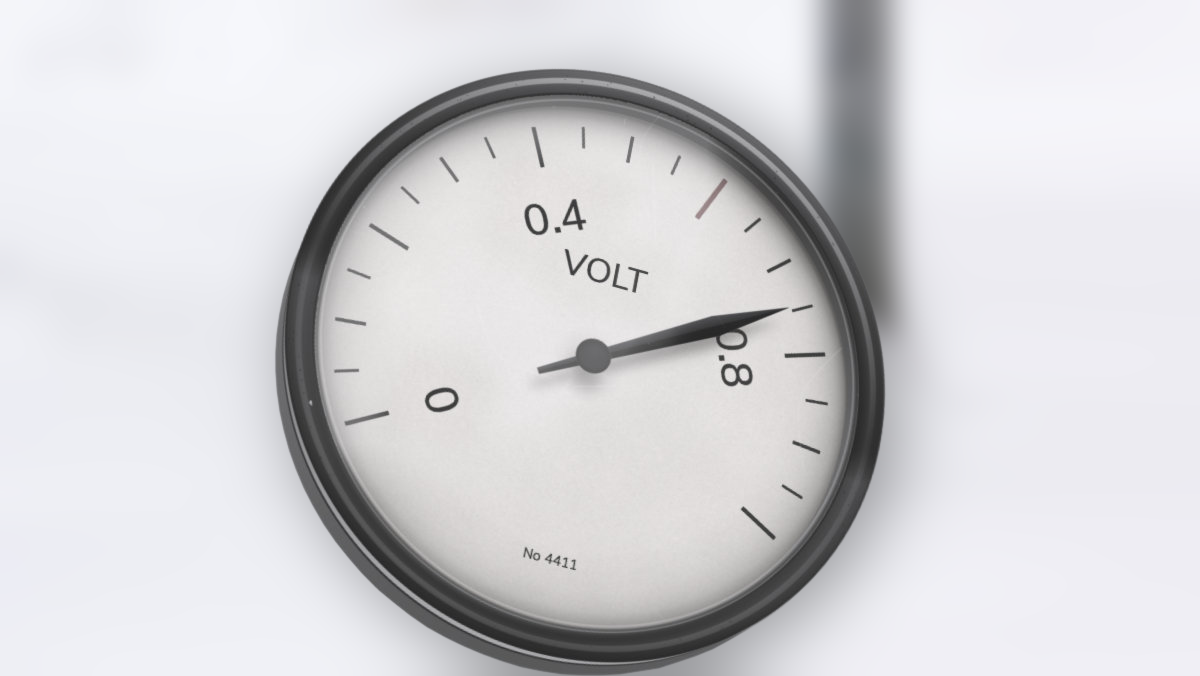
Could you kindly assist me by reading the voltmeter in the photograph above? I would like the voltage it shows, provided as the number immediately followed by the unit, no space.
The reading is 0.75V
